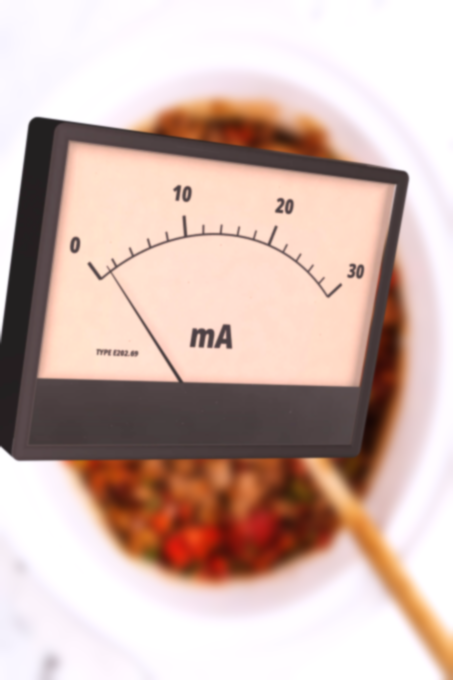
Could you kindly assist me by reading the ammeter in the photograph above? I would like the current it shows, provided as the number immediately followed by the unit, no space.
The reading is 1mA
